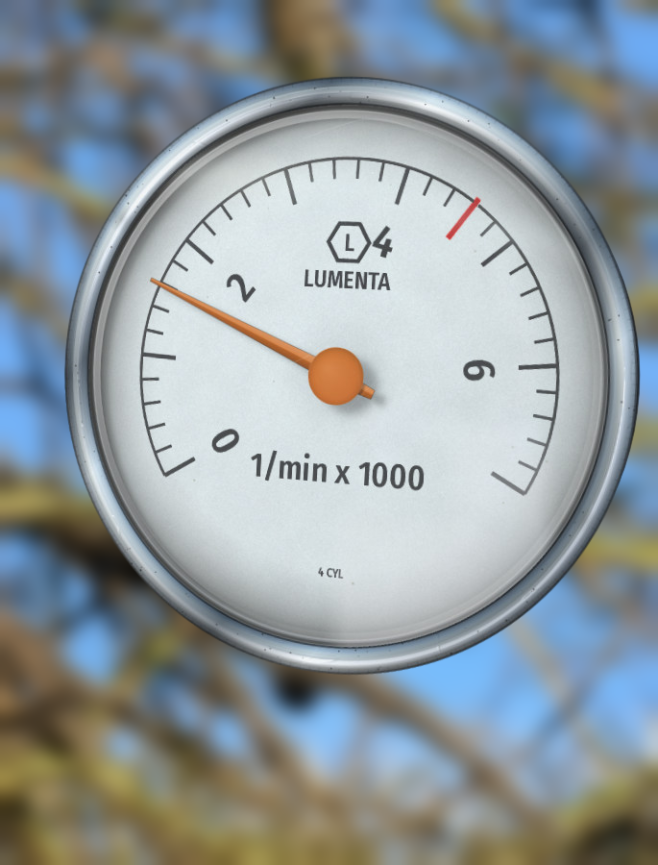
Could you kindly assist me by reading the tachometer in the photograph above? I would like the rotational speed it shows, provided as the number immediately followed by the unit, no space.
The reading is 1600rpm
